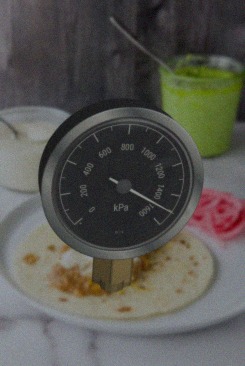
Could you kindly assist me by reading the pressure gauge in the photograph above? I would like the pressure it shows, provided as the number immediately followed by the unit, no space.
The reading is 1500kPa
